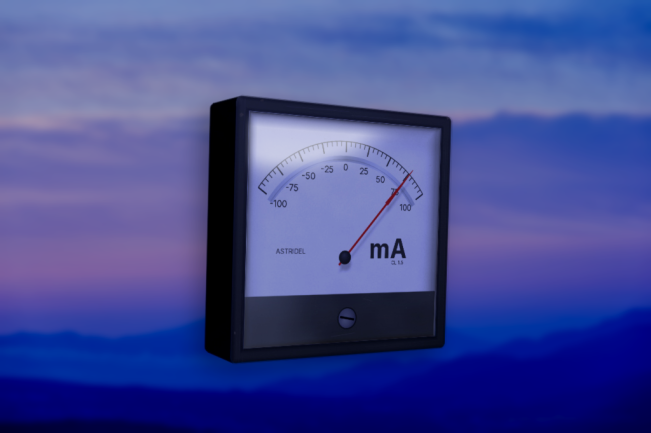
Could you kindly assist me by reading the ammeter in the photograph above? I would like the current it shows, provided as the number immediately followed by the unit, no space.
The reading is 75mA
